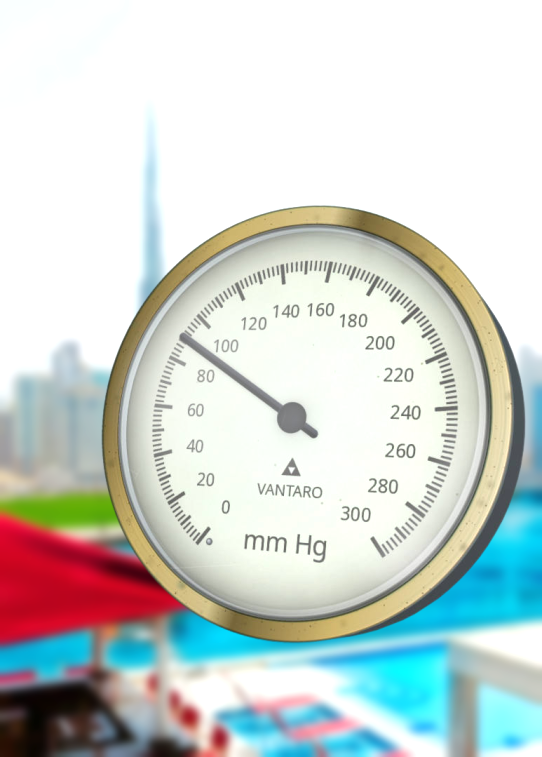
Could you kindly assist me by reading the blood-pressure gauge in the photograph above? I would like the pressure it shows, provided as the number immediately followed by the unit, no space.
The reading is 90mmHg
